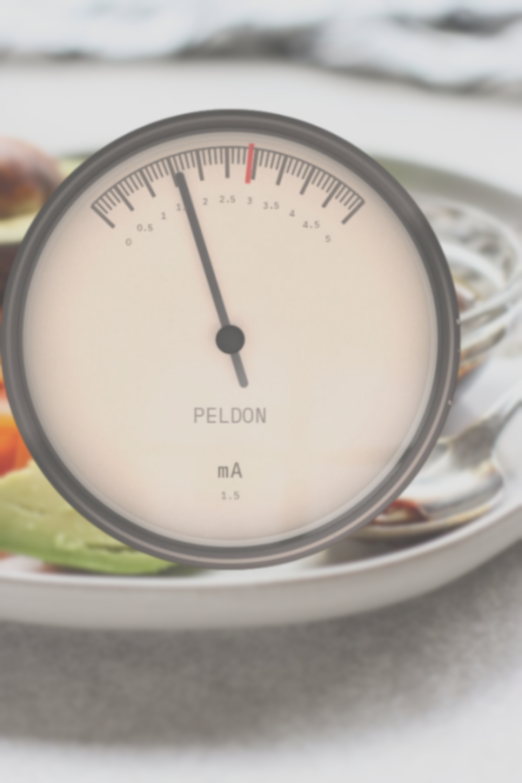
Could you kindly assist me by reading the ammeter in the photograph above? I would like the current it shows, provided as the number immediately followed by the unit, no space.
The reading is 1.6mA
